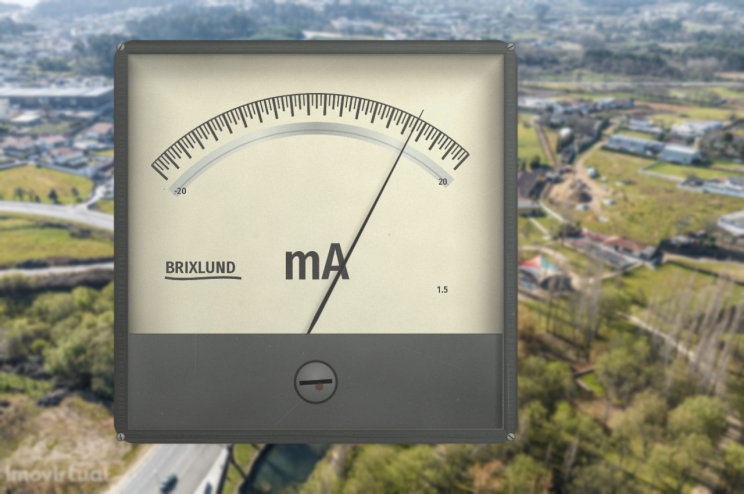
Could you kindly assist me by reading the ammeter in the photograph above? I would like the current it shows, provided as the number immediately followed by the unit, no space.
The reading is 13mA
